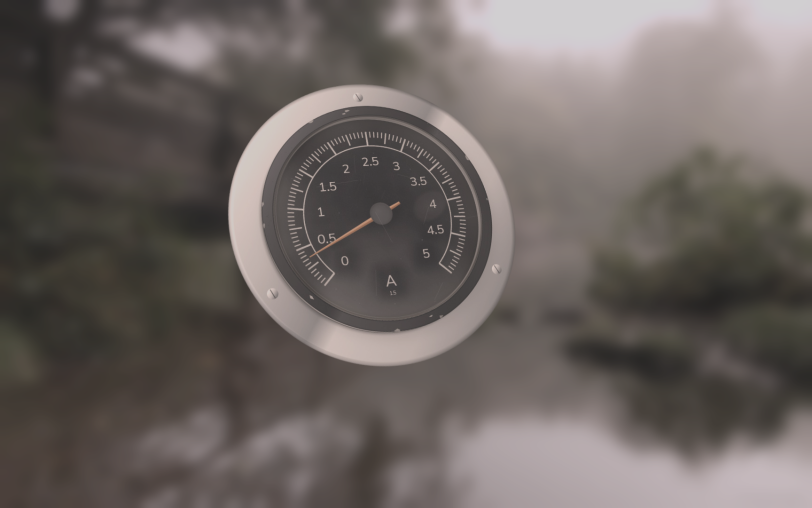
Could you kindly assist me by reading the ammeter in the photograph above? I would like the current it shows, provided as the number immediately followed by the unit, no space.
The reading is 0.35A
